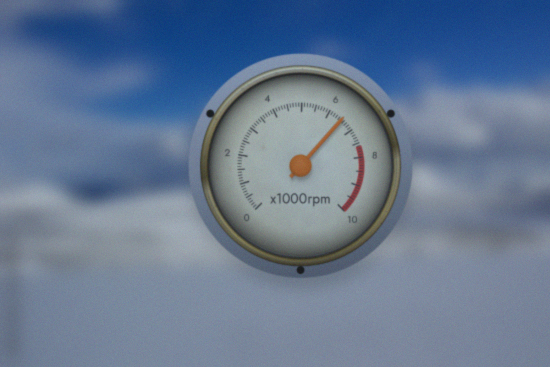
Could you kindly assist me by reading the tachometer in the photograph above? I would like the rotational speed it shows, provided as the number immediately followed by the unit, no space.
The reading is 6500rpm
